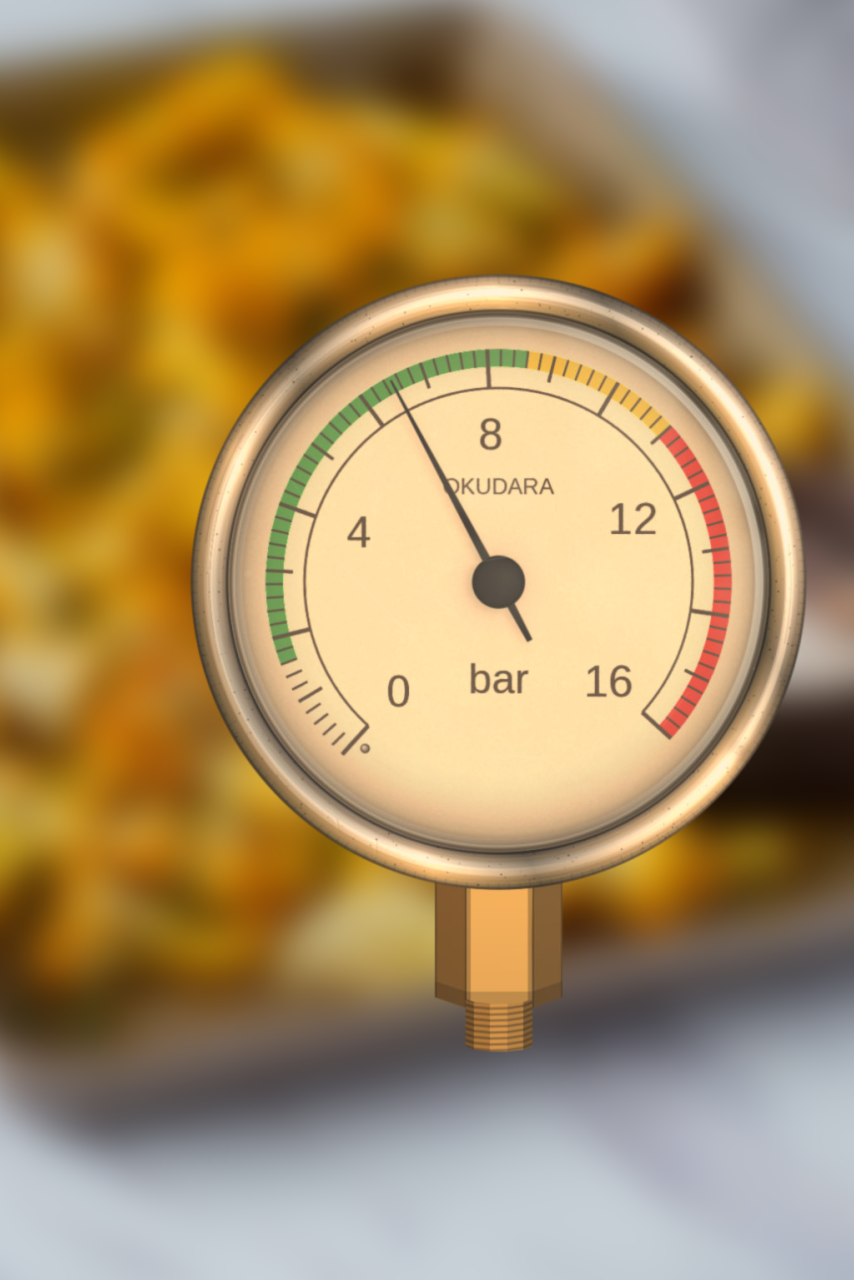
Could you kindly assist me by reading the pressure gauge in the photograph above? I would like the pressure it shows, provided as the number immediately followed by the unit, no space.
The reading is 6.5bar
